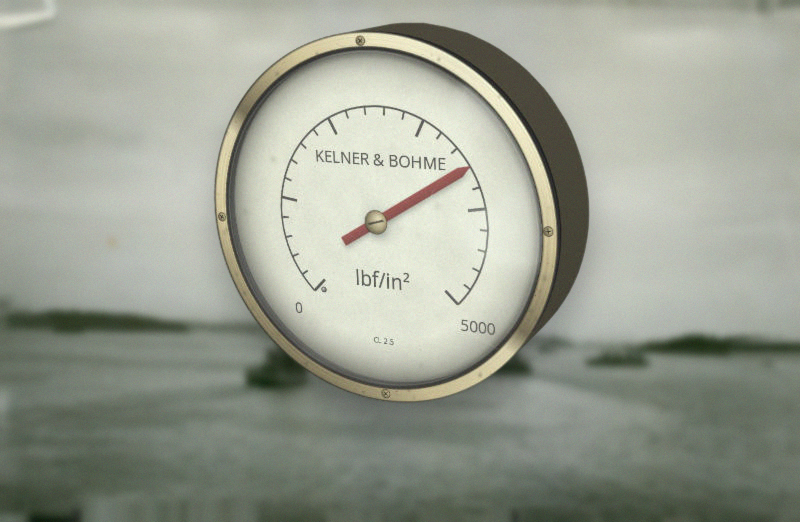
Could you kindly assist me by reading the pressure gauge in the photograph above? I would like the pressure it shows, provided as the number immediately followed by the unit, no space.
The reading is 3600psi
